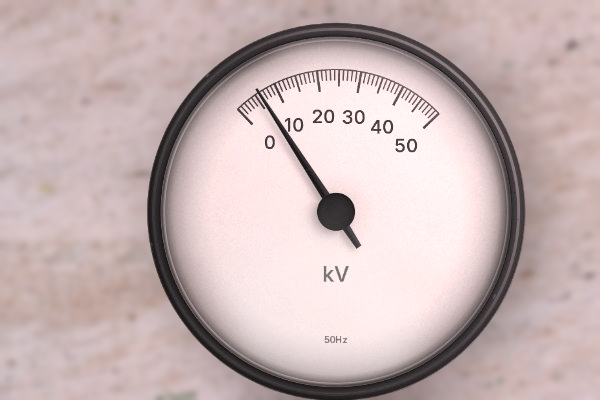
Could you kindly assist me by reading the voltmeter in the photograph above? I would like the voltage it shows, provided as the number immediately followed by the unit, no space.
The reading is 6kV
